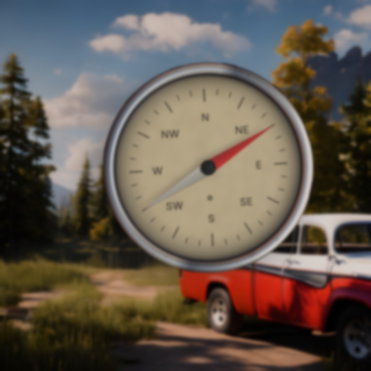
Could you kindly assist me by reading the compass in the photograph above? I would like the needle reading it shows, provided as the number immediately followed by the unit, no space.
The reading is 60°
